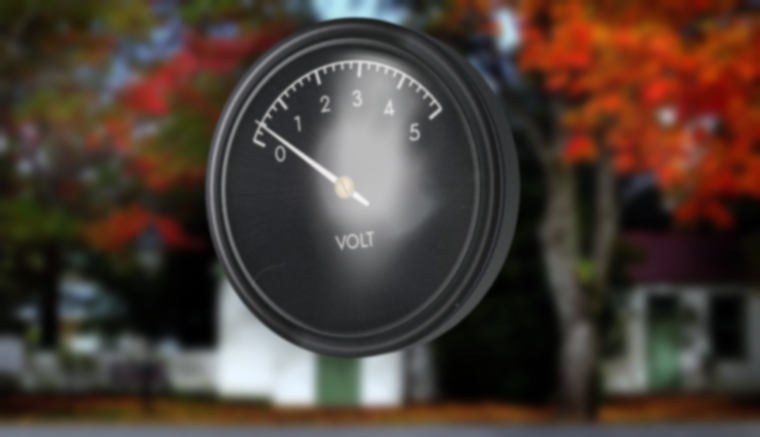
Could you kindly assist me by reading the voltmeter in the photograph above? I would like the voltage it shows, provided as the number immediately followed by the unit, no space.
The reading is 0.4V
